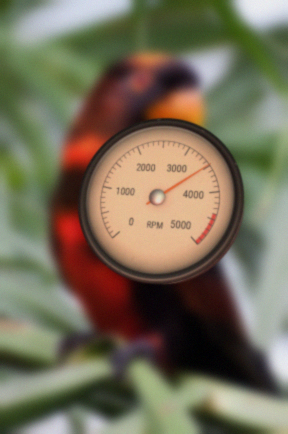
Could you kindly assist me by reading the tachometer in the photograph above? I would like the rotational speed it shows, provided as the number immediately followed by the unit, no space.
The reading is 3500rpm
